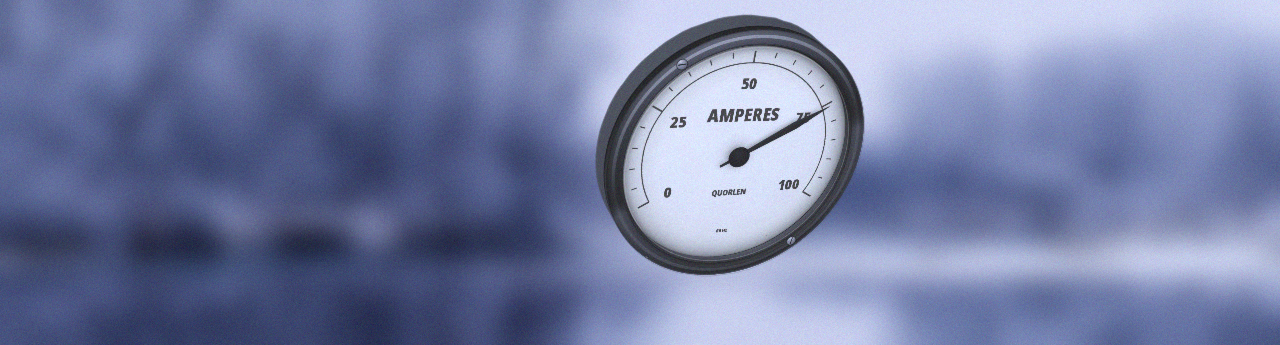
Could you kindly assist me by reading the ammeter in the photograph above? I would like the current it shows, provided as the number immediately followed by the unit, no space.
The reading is 75A
